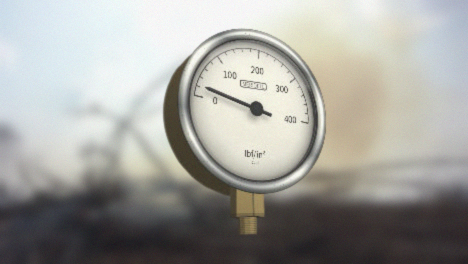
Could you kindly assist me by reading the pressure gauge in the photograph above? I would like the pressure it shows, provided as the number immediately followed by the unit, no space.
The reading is 20psi
